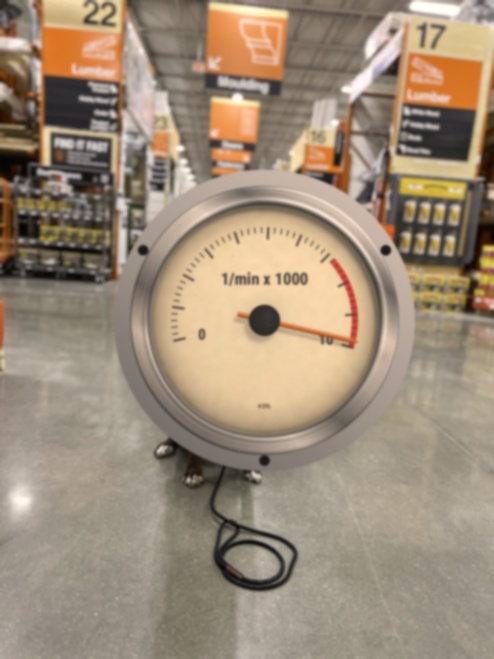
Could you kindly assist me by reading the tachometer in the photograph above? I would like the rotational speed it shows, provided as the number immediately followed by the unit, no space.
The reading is 9800rpm
